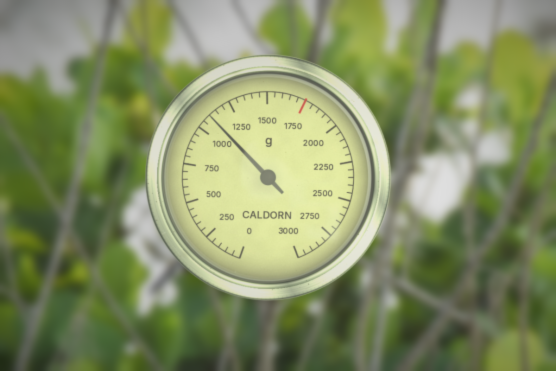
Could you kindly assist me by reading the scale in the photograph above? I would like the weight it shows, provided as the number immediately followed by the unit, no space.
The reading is 1100g
